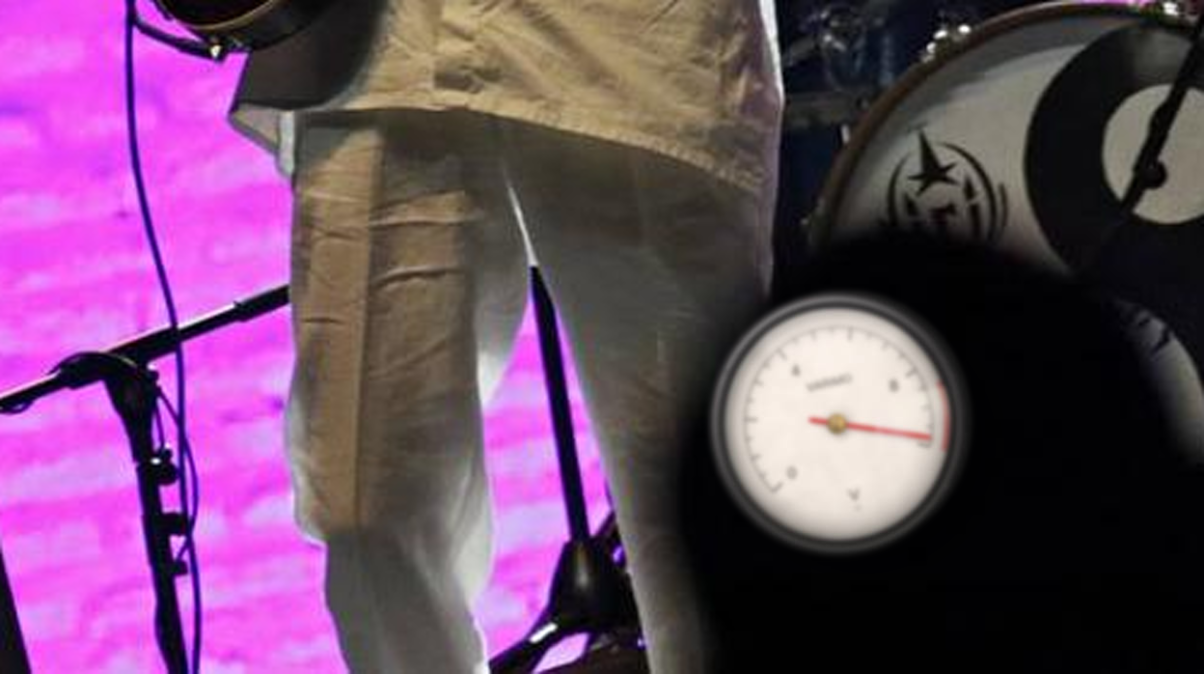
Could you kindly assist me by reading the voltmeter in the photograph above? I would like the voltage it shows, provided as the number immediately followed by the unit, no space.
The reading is 9.75V
